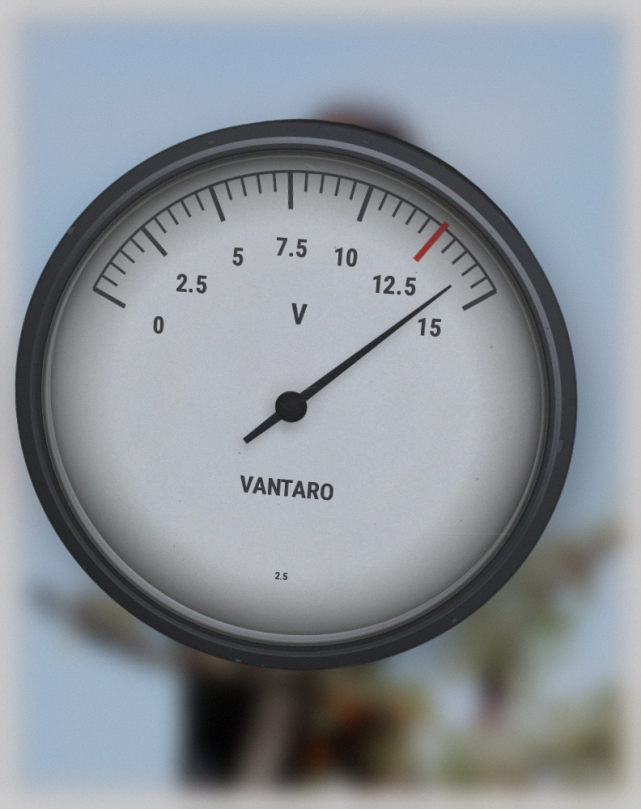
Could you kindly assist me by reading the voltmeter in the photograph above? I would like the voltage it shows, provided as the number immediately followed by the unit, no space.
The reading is 14V
